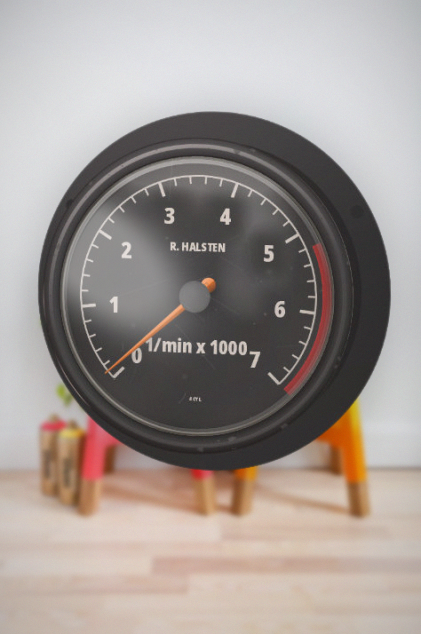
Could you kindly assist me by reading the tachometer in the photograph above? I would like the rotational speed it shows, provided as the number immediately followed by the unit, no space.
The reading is 100rpm
